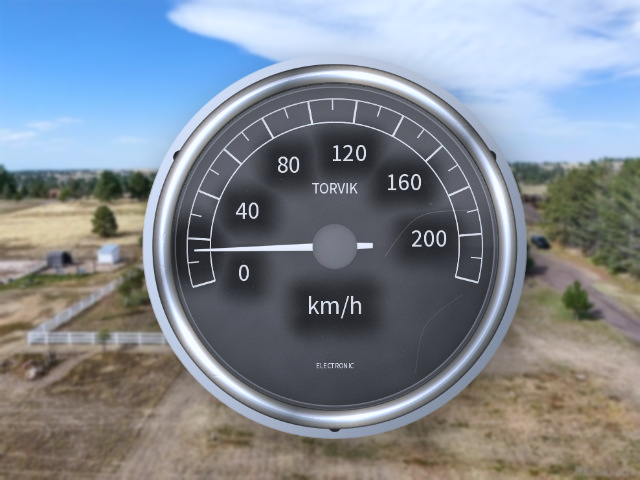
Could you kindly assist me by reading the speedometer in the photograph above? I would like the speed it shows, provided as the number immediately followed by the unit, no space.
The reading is 15km/h
